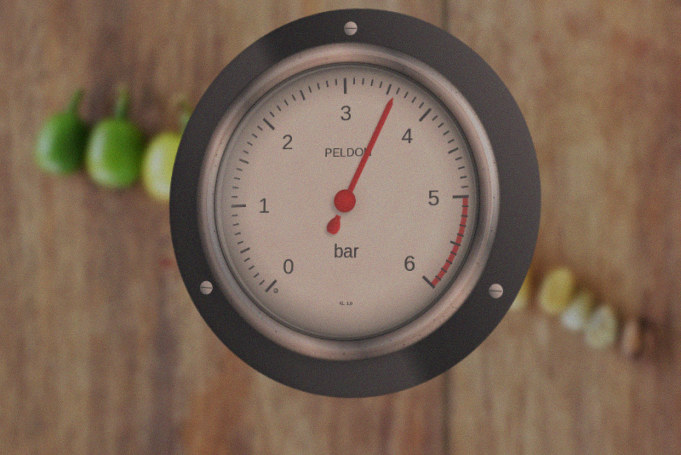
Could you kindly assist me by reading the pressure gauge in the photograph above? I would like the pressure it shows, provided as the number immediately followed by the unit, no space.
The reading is 3.6bar
